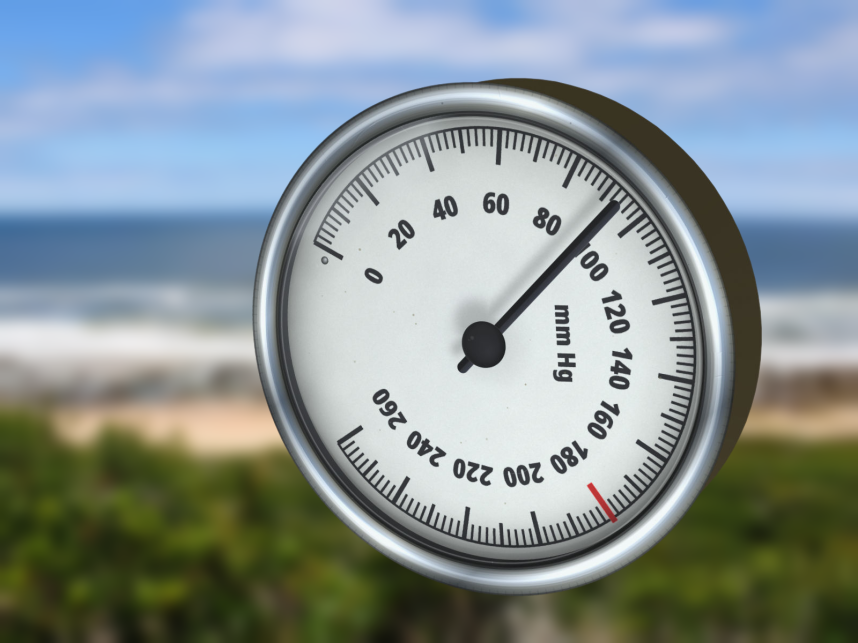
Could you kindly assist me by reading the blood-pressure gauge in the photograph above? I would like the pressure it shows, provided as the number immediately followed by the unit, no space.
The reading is 94mmHg
